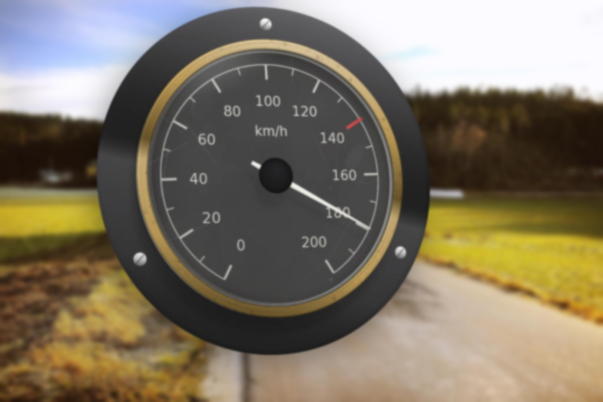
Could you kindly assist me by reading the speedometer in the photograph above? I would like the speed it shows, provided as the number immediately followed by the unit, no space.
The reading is 180km/h
